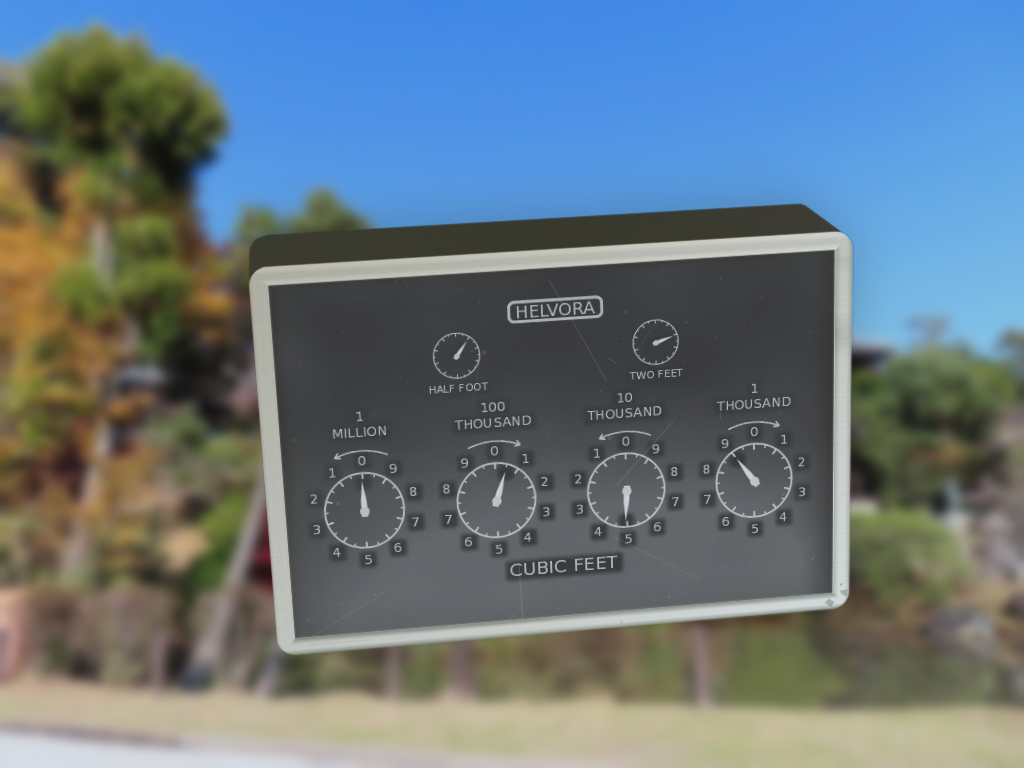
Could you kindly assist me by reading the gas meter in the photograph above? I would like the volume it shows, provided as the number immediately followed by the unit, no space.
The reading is 4900ft³
